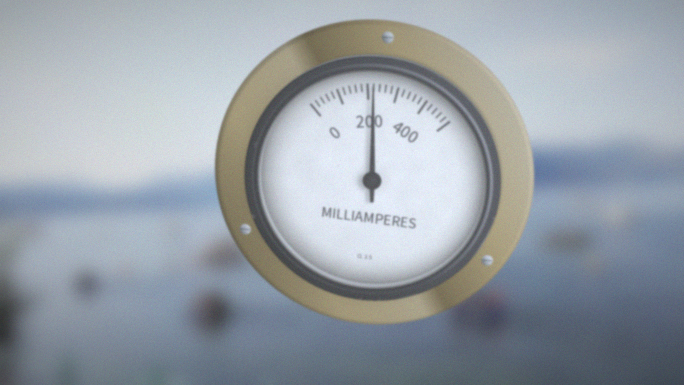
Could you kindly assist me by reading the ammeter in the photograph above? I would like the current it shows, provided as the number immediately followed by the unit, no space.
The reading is 220mA
